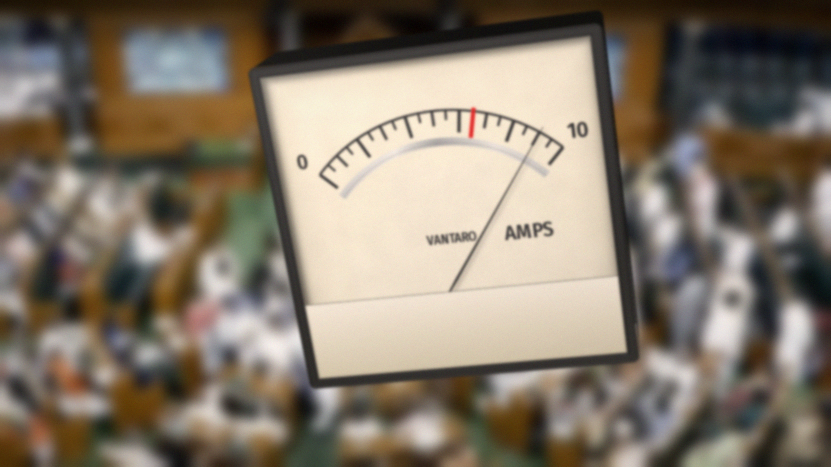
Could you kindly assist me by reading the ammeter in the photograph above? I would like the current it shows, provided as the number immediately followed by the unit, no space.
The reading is 9A
